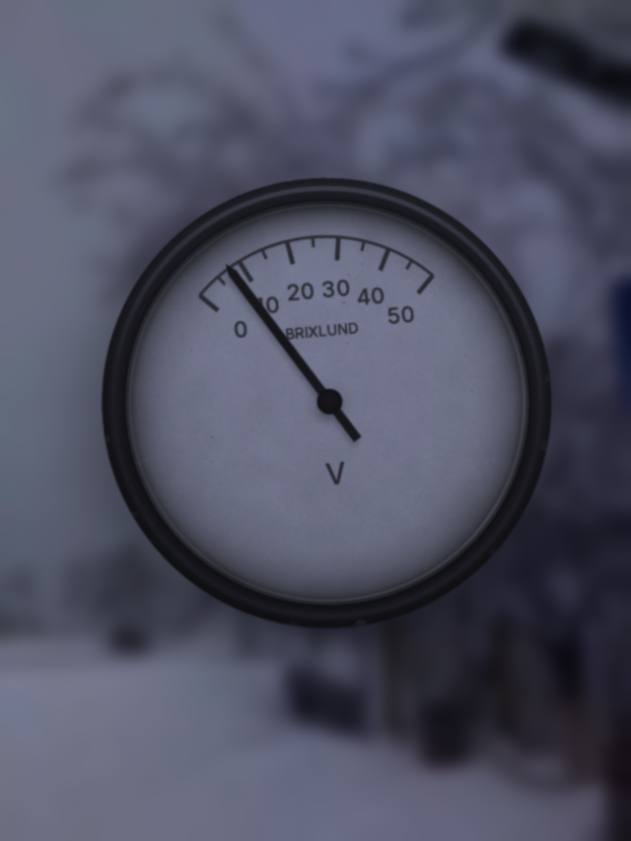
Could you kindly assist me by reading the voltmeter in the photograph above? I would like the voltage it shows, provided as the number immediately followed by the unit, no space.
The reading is 7.5V
